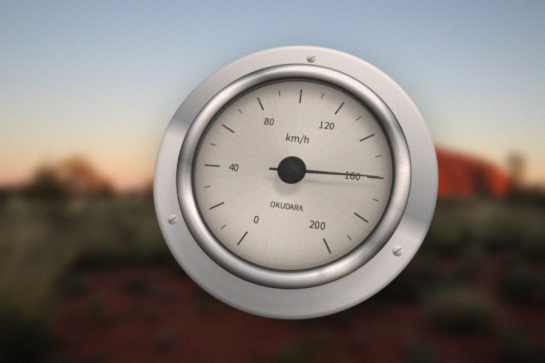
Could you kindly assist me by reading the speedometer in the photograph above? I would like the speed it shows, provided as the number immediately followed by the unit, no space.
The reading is 160km/h
